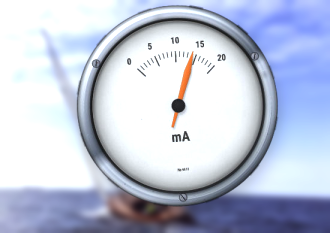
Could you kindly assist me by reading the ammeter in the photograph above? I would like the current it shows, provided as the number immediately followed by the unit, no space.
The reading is 14mA
